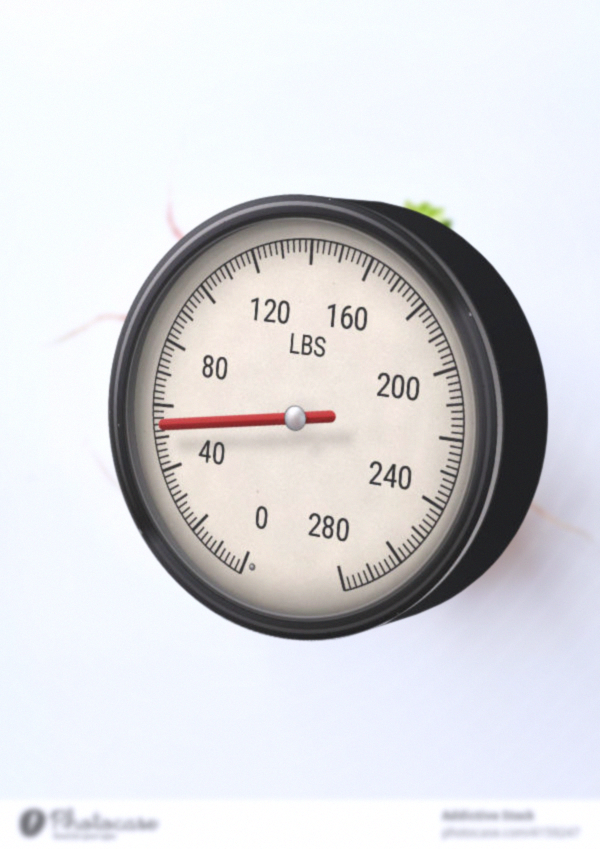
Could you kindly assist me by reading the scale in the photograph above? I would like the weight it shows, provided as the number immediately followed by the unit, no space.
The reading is 54lb
